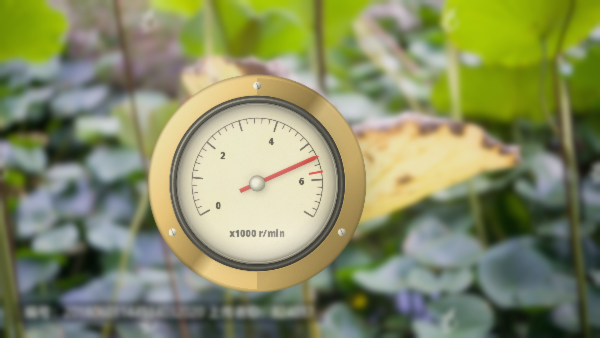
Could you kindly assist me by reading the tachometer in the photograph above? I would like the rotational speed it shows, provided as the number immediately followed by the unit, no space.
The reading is 5400rpm
